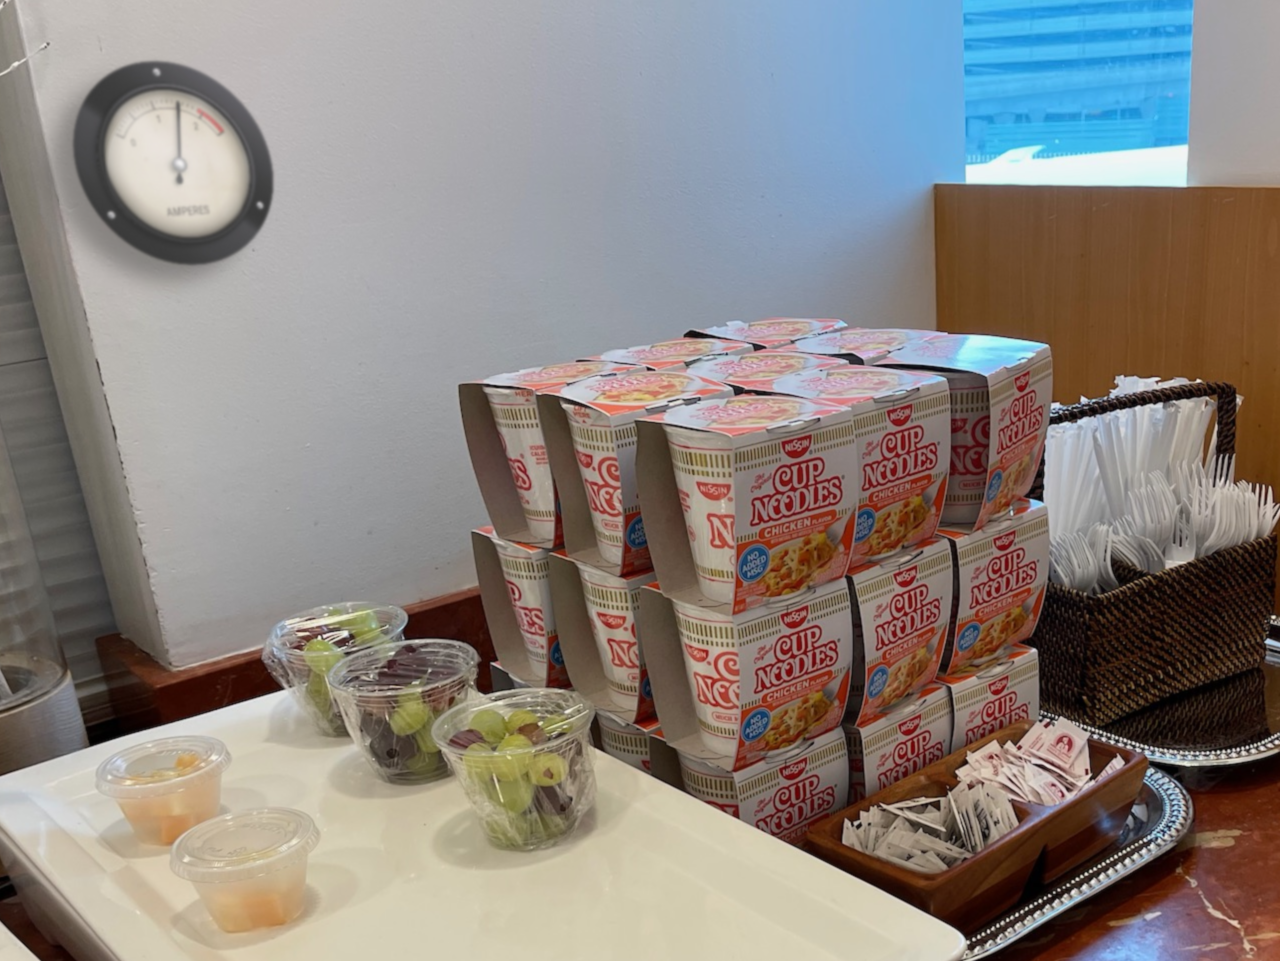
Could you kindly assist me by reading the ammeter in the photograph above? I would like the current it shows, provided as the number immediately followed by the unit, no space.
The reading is 1.5A
